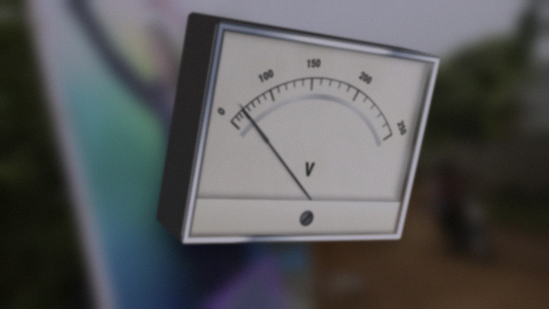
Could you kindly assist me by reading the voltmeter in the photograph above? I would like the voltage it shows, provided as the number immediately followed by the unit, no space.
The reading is 50V
